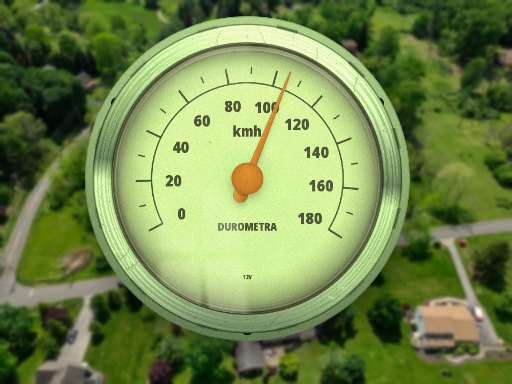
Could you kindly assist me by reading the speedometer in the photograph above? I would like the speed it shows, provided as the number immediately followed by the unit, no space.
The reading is 105km/h
